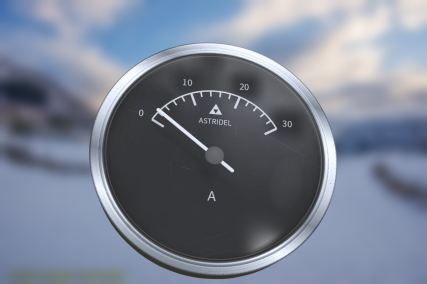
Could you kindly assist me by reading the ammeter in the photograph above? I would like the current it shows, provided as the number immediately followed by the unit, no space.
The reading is 2A
